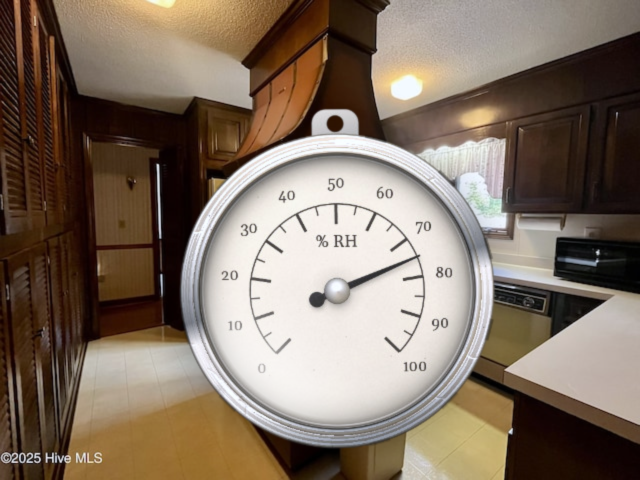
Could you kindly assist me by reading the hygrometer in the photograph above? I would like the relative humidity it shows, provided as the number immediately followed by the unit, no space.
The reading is 75%
